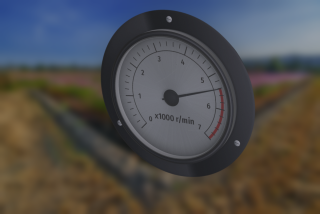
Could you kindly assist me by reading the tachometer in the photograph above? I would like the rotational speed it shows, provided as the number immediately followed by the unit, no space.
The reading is 5400rpm
